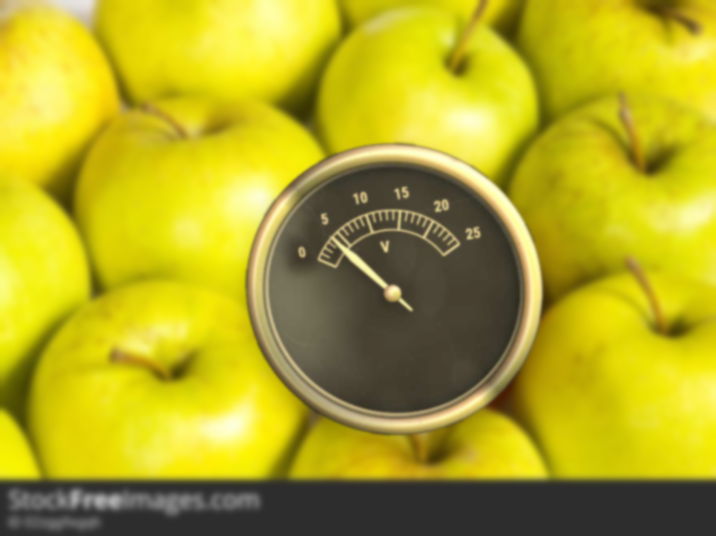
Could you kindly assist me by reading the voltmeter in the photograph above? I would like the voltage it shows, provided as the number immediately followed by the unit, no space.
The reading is 4V
